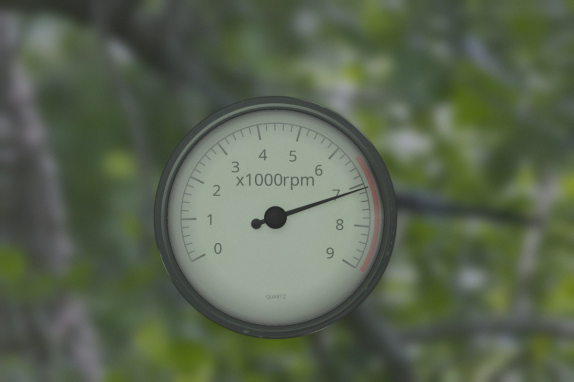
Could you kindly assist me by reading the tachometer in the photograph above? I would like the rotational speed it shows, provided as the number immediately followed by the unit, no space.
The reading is 7100rpm
